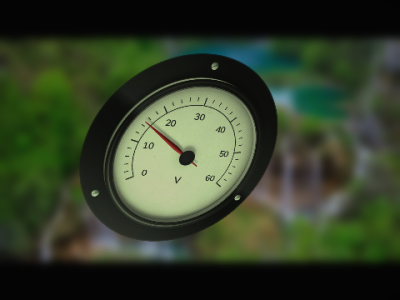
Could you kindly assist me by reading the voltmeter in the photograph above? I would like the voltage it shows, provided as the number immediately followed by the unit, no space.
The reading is 15V
